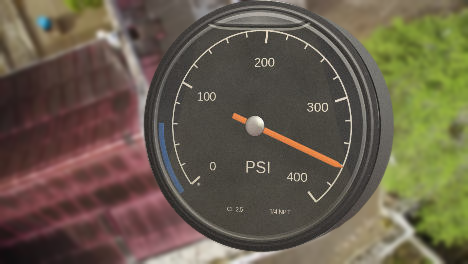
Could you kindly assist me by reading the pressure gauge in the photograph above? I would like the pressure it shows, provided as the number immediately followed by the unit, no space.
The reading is 360psi
